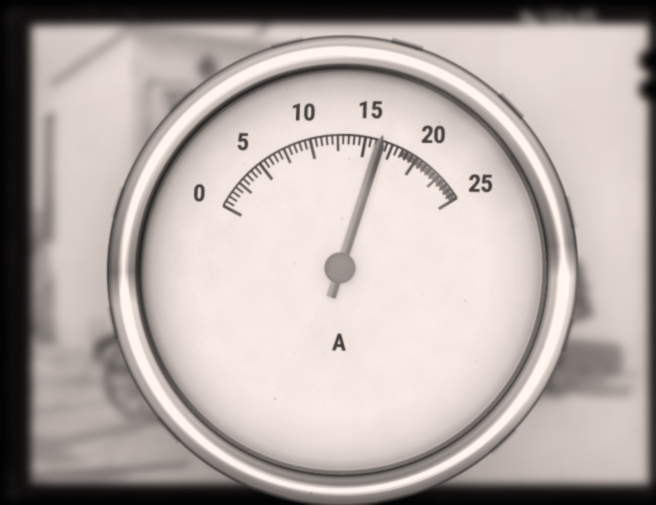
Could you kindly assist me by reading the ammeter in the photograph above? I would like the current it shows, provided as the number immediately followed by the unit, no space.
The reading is 16.5A
